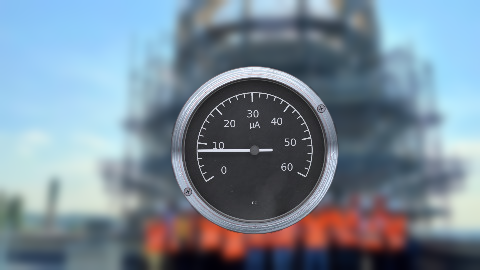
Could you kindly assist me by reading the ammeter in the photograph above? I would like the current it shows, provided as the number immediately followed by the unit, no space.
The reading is 8µA
